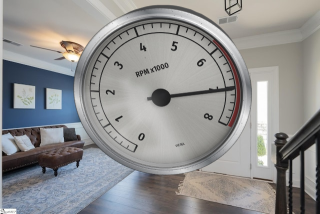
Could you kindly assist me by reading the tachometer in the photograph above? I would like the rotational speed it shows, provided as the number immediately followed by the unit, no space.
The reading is 7000rpm
